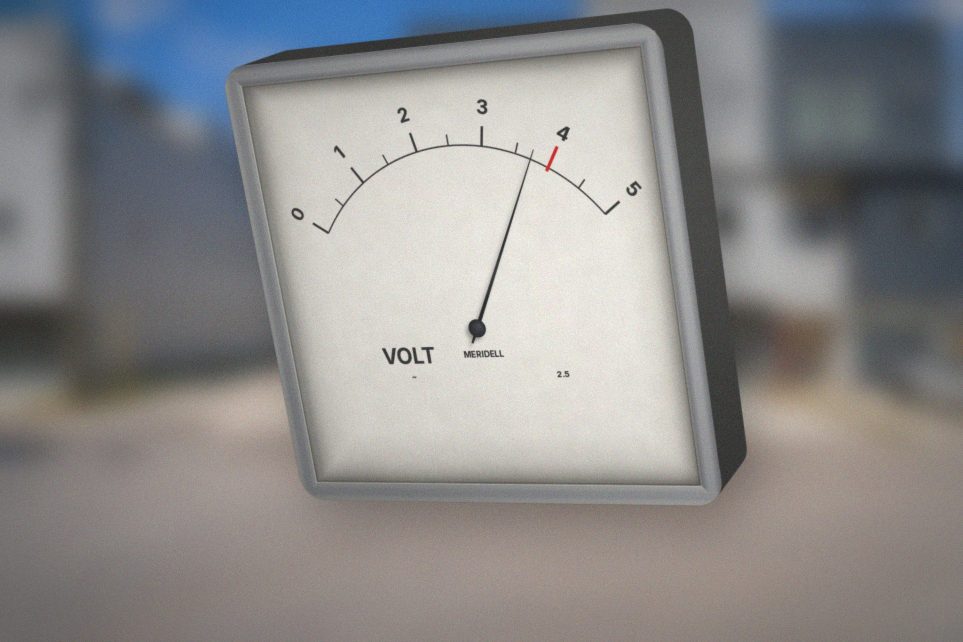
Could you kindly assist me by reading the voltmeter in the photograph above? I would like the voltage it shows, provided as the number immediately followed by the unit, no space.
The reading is 3.75V
